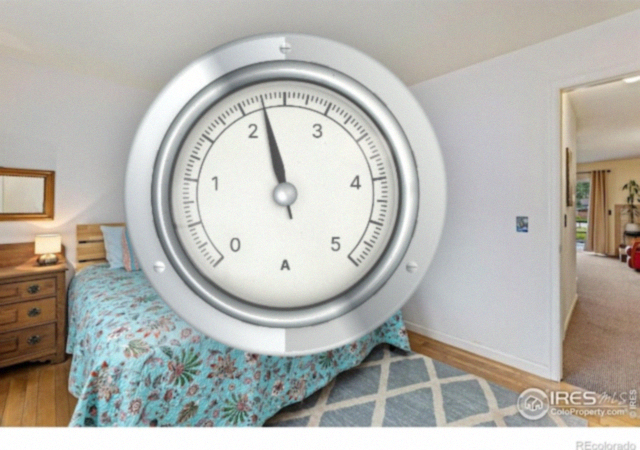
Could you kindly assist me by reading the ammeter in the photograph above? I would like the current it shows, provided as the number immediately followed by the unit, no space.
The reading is 2.25A
